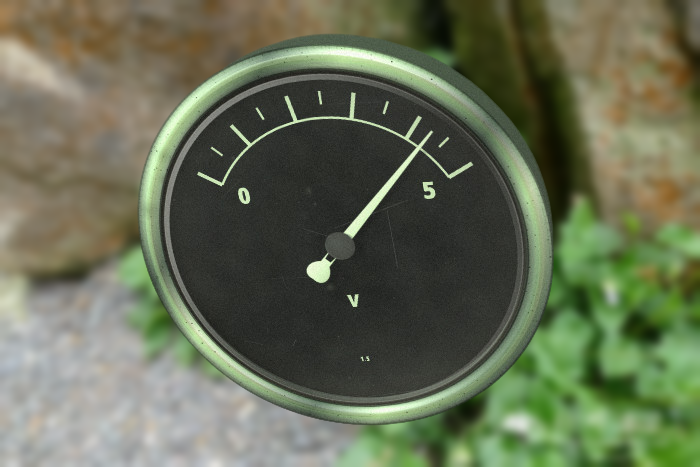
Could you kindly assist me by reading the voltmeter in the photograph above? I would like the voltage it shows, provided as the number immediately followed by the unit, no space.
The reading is 4.25V
